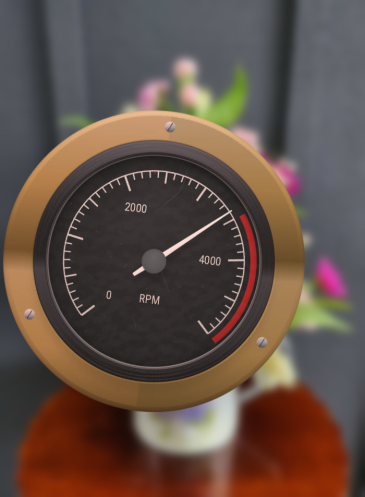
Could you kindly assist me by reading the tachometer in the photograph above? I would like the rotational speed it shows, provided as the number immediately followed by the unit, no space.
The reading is 3400rpm
